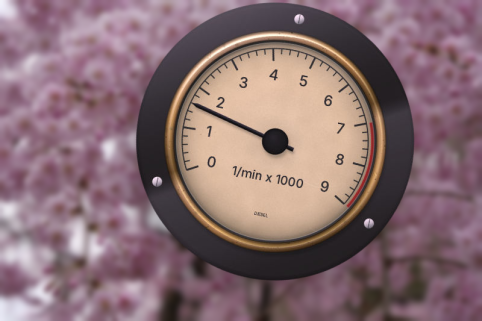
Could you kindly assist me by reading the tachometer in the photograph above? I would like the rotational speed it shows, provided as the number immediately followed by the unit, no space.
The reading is 1600rpm
